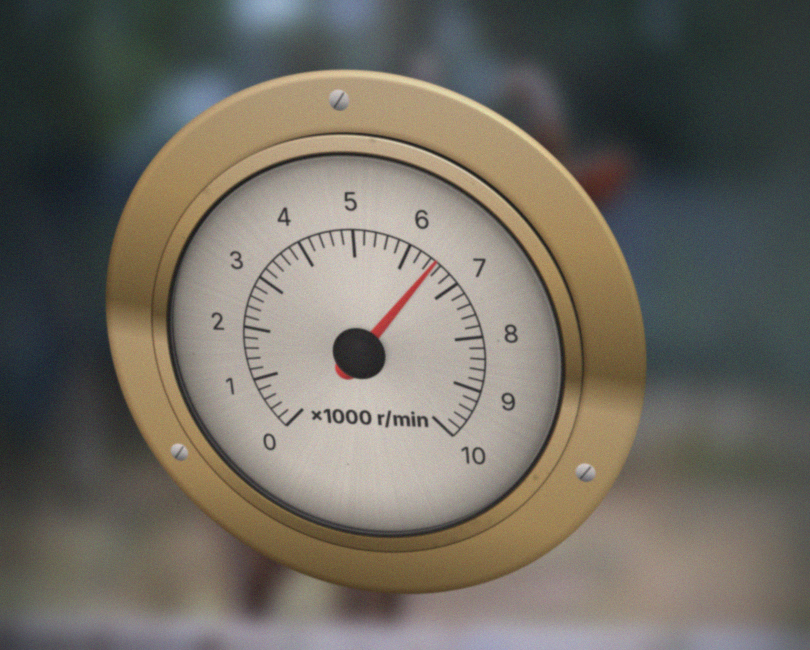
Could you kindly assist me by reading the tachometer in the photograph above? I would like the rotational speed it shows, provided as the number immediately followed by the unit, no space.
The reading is 6500rpm
